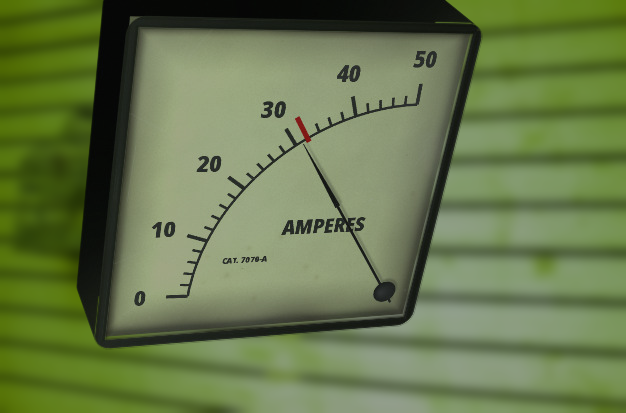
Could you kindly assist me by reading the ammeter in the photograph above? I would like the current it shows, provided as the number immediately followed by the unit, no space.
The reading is 31A
